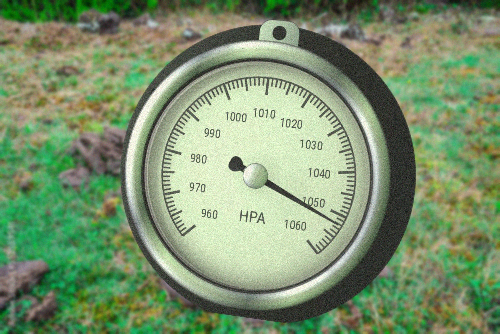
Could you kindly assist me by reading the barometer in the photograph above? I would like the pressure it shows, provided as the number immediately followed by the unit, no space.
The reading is 1052hPa
